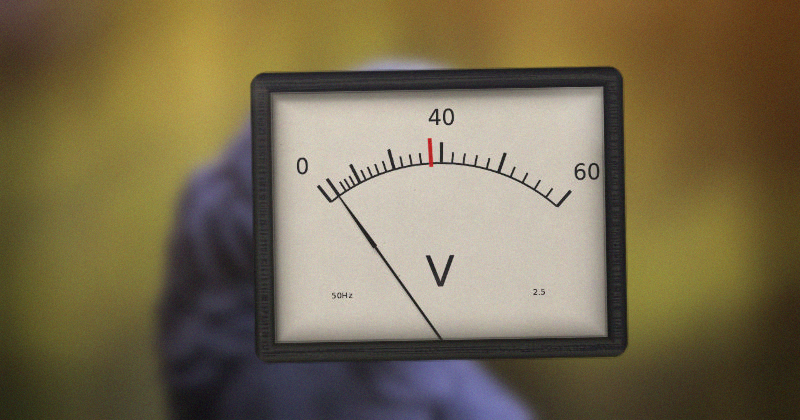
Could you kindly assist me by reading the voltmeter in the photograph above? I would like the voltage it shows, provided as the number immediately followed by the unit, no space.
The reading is 10V
